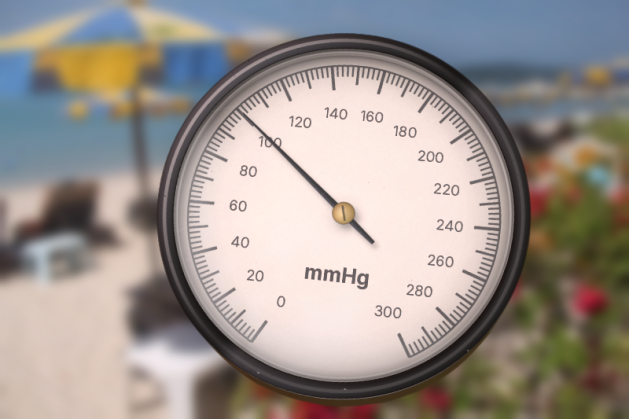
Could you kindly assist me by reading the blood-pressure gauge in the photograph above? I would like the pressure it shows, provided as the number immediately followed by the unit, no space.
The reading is 100mmHg
